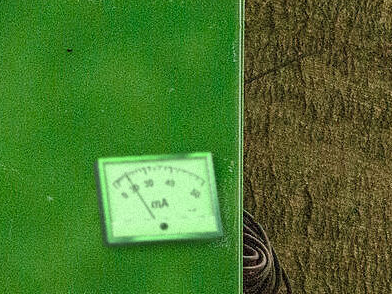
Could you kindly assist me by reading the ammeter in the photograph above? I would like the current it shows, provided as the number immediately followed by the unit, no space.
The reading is 20mA
